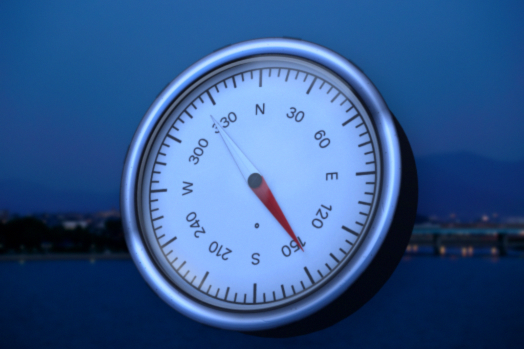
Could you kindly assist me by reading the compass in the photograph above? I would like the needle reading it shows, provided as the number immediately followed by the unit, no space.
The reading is 145°
